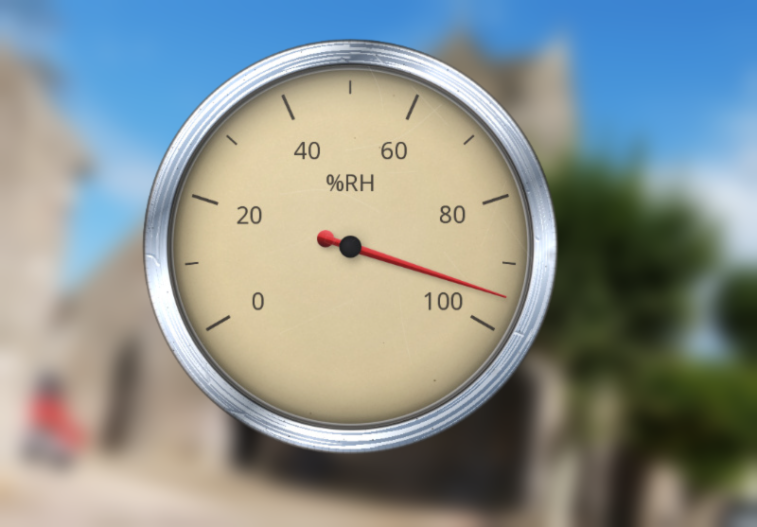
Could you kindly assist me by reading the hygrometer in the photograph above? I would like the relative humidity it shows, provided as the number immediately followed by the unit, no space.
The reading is 95%
